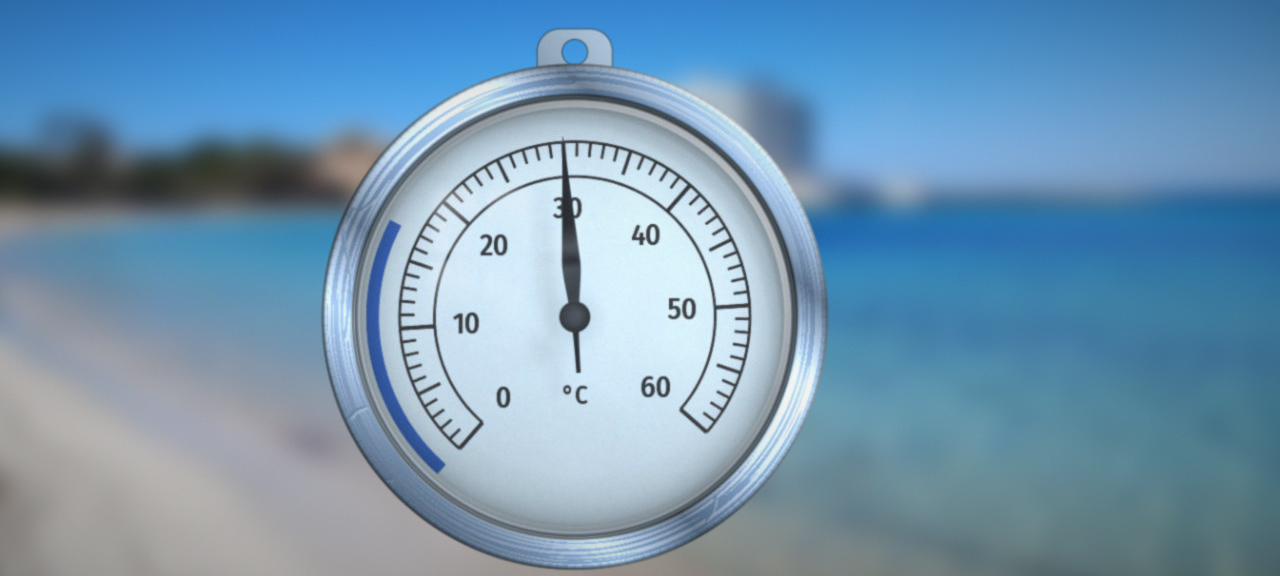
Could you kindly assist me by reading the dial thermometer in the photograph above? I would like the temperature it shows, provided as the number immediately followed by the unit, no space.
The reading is 30°C
